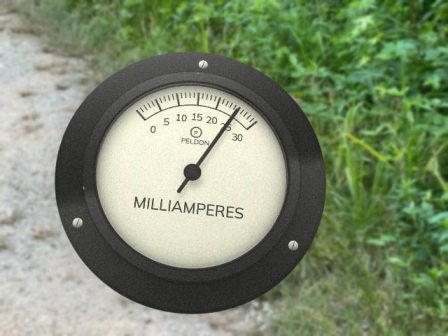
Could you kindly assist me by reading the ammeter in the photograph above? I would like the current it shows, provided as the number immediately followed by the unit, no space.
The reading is 25mA
